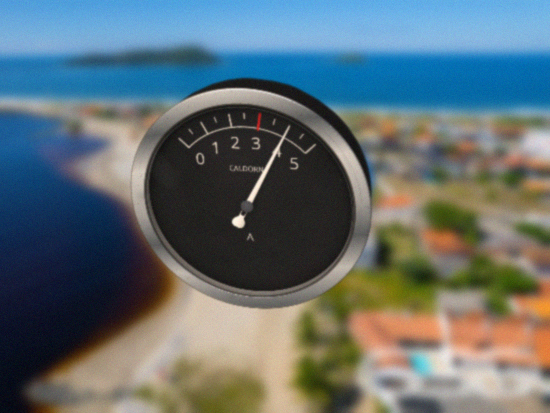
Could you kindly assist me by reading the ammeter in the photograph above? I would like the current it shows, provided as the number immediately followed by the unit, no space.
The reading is 4A
